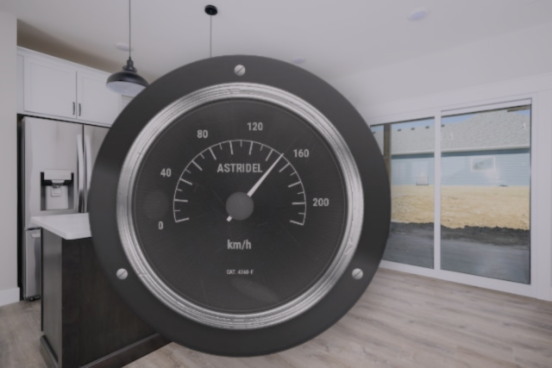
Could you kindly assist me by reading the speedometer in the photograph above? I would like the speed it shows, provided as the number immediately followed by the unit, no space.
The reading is 150km/h
